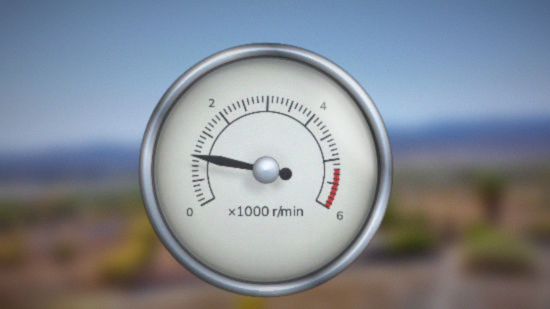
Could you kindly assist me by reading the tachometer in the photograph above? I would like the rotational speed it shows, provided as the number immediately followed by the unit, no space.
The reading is 1000rpm
